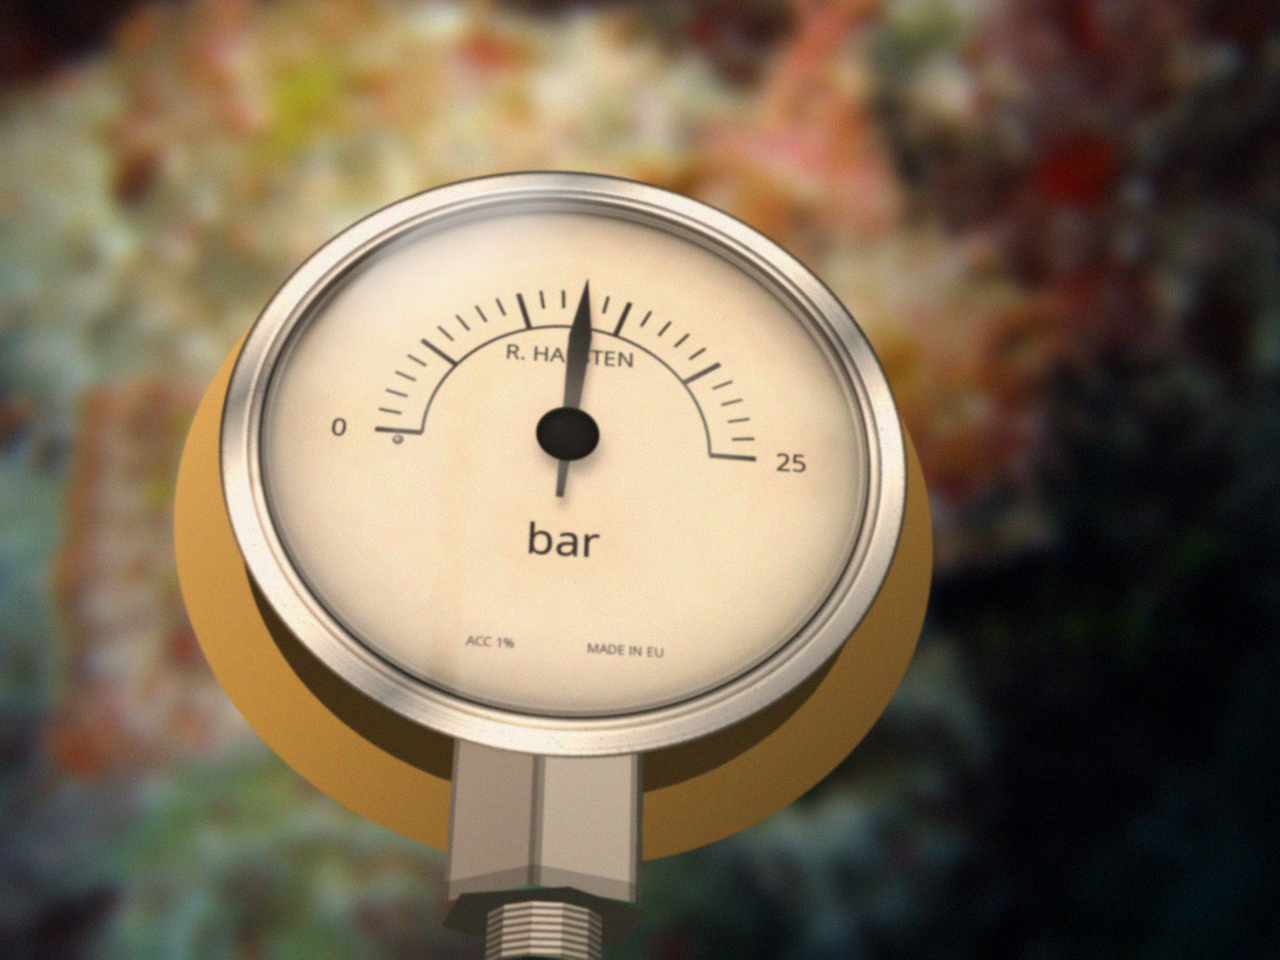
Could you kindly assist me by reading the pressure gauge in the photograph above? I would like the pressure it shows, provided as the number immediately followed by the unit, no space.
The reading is 13bar
